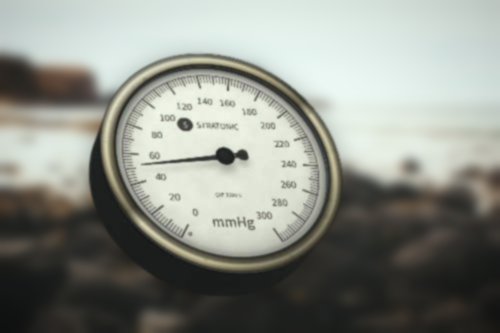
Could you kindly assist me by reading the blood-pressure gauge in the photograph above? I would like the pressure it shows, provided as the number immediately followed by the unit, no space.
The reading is 50mmHg
